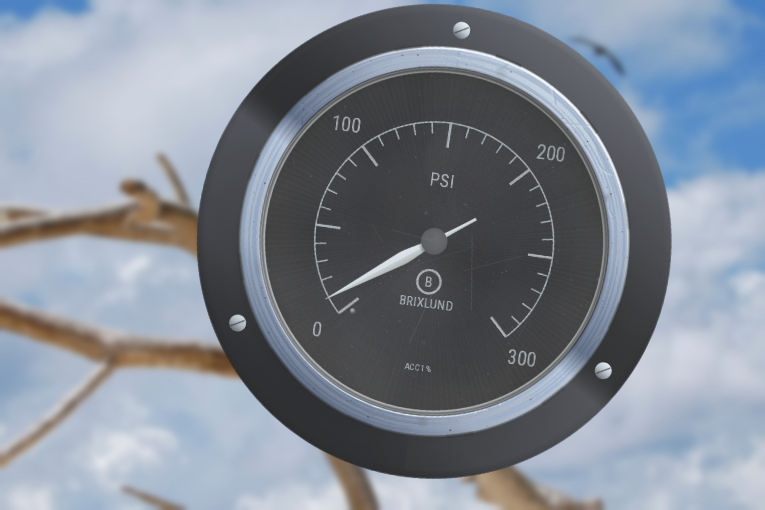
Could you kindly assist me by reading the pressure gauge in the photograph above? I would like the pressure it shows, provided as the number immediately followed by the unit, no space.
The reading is 10psi
